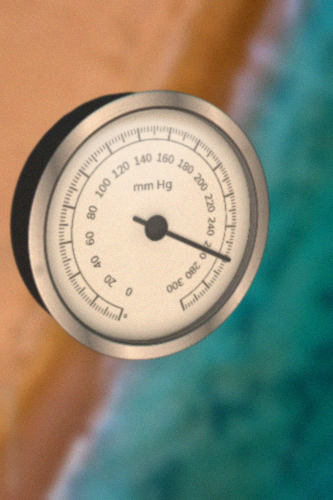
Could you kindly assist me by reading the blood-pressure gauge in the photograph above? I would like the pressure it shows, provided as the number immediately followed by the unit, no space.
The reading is 260mmHg
